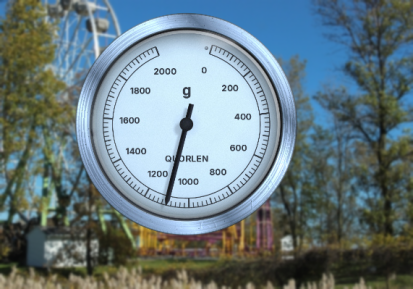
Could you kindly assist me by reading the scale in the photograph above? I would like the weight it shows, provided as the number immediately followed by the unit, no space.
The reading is 1100g
